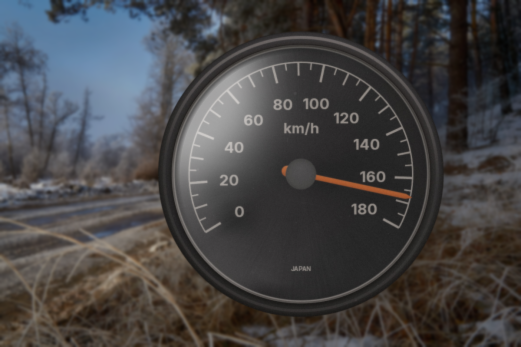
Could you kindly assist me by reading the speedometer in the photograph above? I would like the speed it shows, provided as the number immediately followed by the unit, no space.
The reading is 167.5km/h
